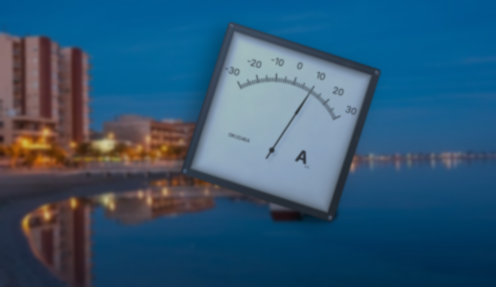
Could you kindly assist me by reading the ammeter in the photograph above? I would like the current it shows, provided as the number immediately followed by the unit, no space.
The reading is 10A
